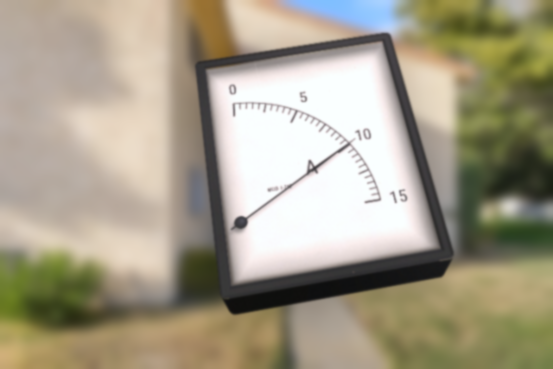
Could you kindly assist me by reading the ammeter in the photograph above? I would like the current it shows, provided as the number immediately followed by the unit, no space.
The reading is 10A
